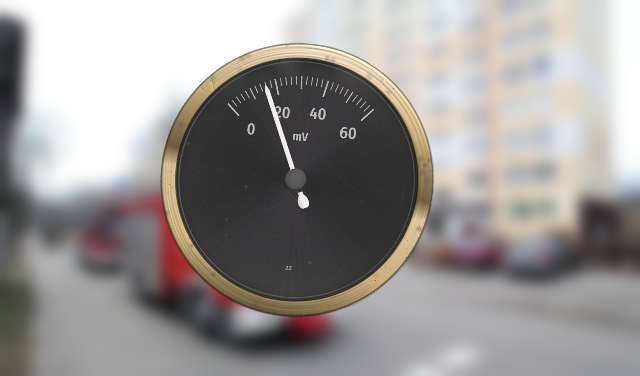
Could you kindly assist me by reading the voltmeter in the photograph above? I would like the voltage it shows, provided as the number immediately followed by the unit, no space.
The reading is 16mV
